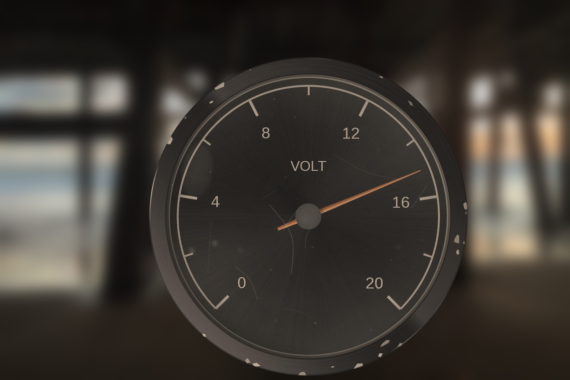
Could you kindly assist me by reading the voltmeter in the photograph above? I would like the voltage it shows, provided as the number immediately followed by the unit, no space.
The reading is 15V
